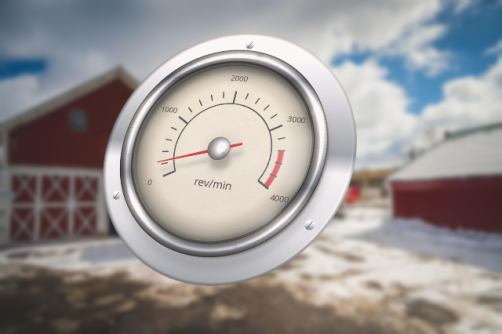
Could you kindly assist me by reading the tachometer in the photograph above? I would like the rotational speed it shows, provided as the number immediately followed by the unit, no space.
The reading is 200rpm
